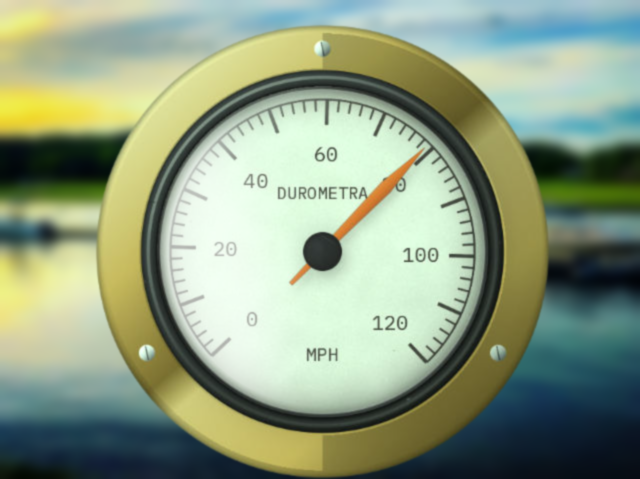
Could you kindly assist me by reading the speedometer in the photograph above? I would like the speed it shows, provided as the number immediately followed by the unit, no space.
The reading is 79mph
